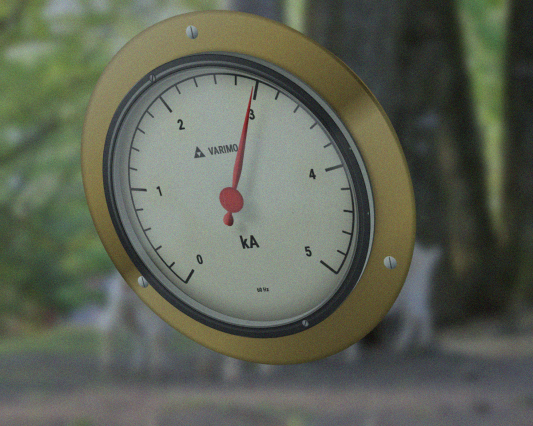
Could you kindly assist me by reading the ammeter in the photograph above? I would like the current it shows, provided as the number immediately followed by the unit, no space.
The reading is 3kA
